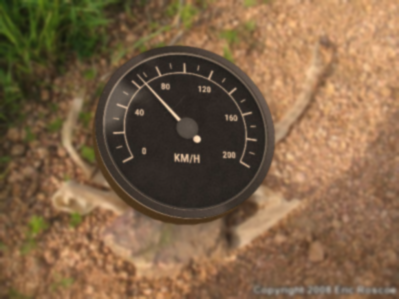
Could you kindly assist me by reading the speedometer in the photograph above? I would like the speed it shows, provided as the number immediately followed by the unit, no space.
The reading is 65km/h
